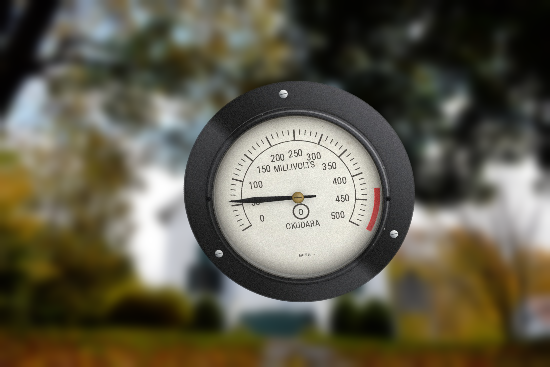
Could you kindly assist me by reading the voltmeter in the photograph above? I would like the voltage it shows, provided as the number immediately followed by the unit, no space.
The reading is 60mV
